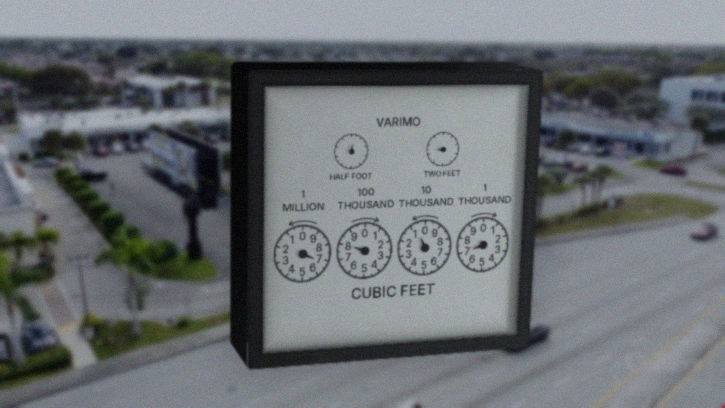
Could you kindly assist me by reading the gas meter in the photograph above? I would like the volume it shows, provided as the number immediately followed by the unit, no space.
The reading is 680700ft³
